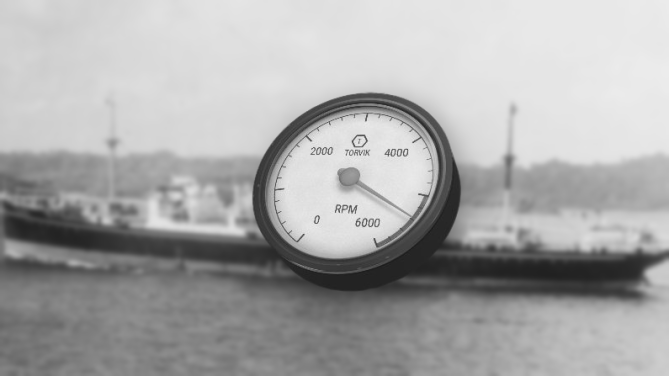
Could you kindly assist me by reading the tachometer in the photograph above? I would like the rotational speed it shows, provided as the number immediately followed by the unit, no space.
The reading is 5400rpm
